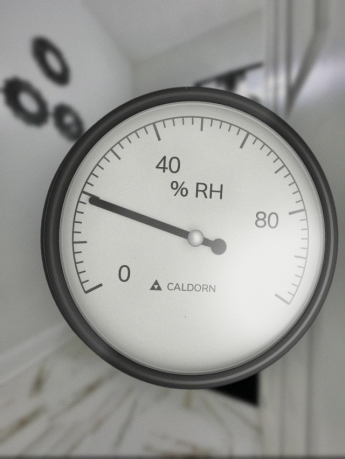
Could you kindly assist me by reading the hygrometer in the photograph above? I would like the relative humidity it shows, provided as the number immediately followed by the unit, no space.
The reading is 19%
